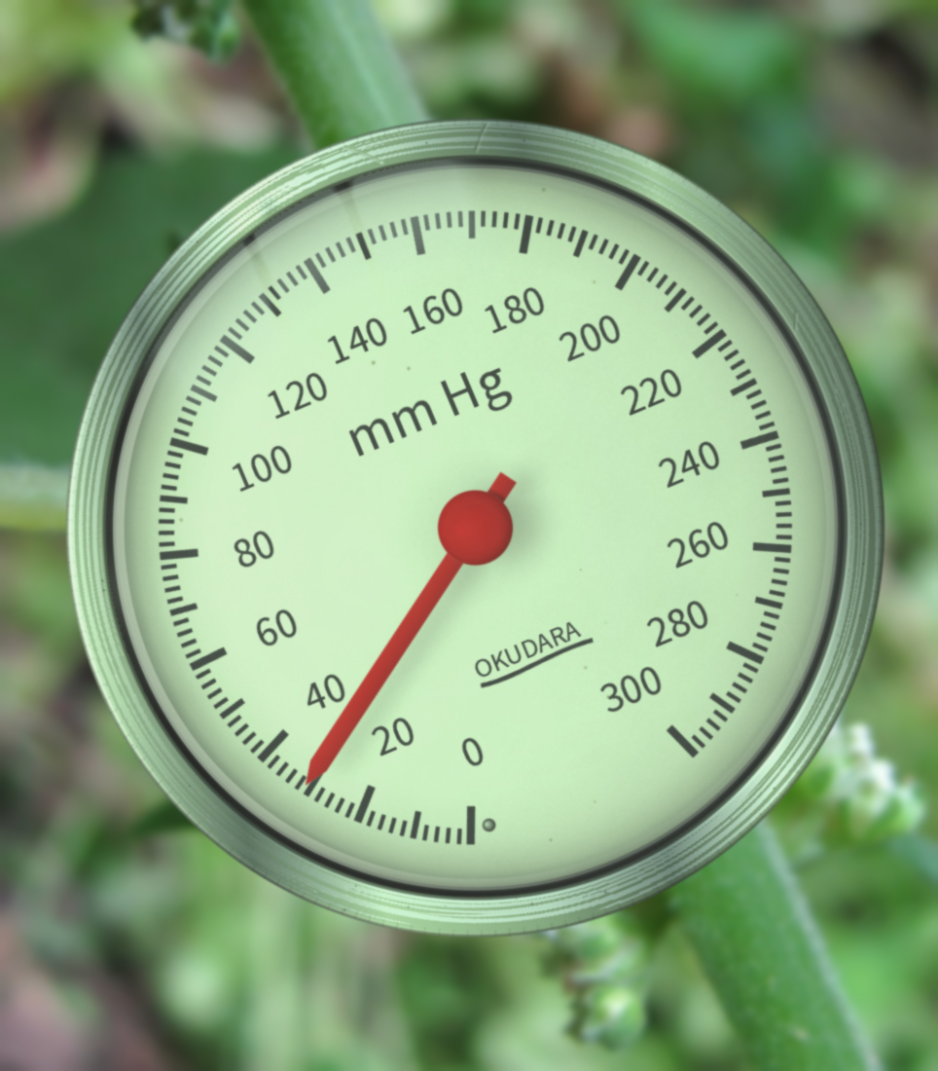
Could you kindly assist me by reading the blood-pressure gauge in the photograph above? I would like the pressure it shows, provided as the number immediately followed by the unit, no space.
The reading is 31mmHg
